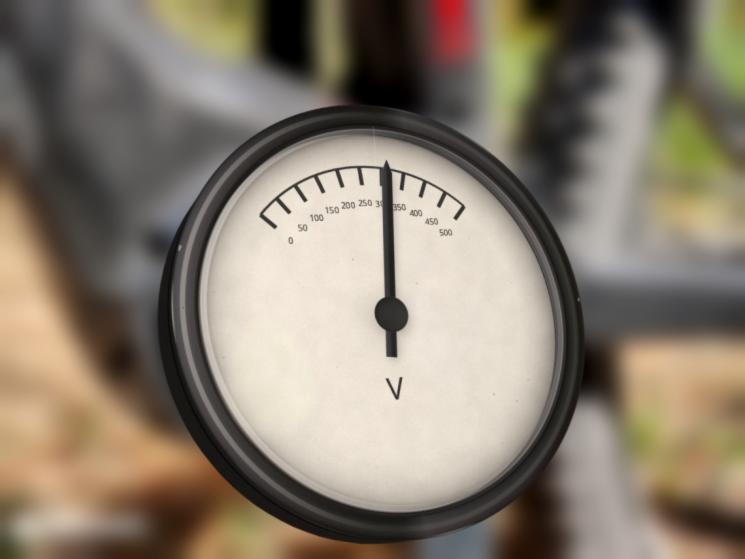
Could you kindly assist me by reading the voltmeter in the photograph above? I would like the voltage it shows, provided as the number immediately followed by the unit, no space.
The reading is 300V
